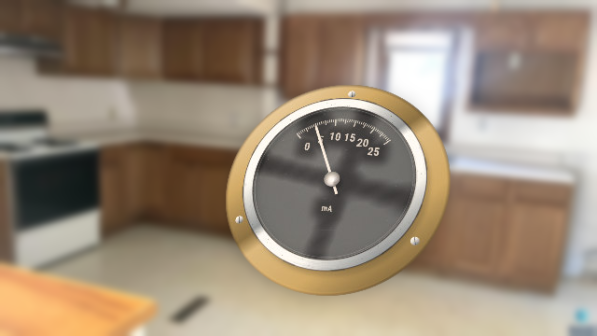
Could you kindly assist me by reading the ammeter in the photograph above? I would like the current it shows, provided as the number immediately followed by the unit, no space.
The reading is 5mA
